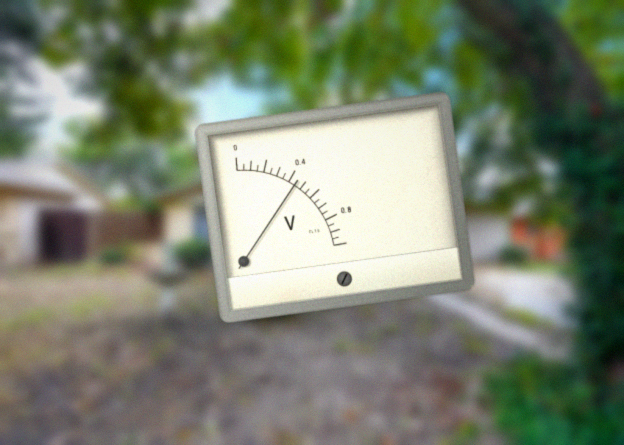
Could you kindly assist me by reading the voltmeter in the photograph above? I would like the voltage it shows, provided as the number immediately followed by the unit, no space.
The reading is 0.45V
